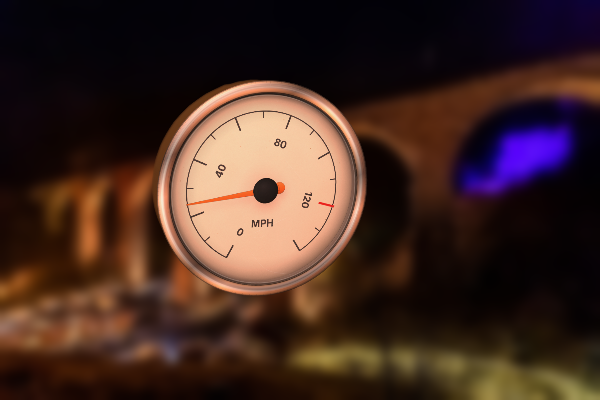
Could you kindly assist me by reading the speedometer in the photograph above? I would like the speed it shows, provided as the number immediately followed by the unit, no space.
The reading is 25mph
